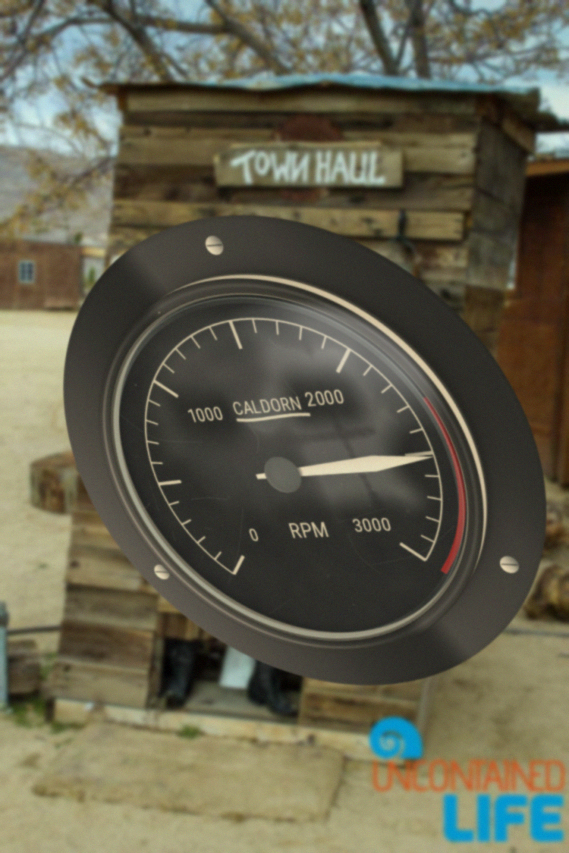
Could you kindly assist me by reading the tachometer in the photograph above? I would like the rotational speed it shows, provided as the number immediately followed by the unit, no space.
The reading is 2500rpm
